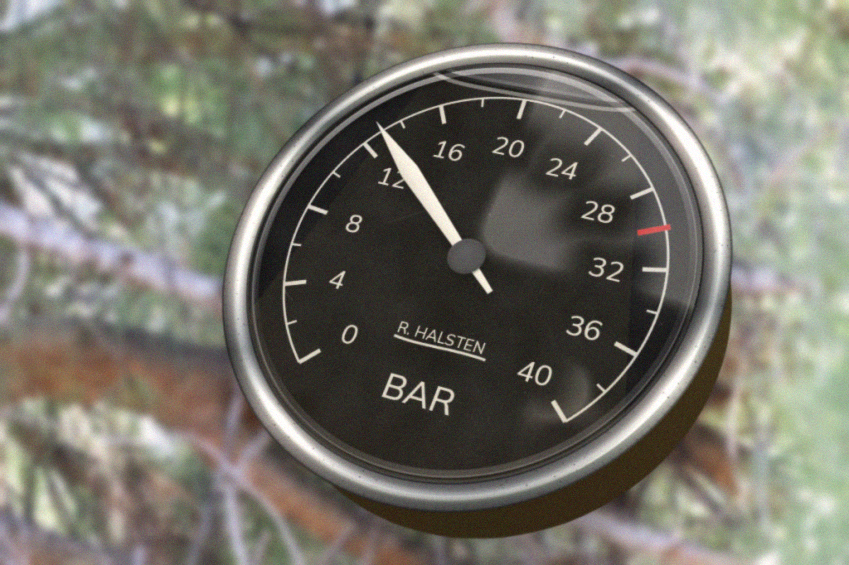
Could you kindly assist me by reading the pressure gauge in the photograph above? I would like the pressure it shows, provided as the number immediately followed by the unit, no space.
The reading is 13bar
